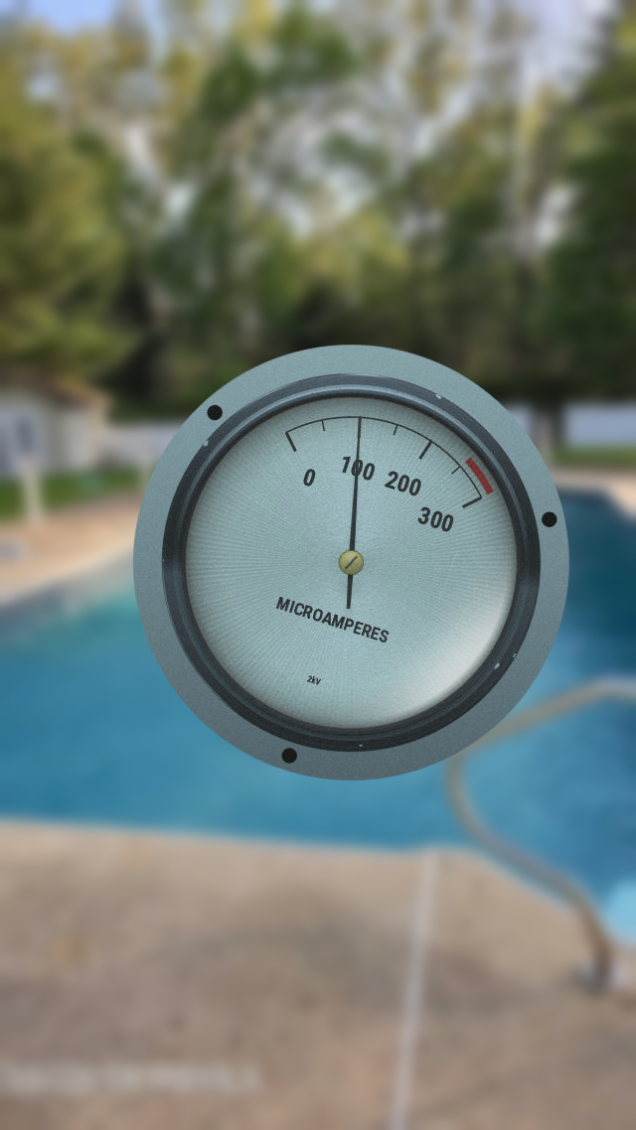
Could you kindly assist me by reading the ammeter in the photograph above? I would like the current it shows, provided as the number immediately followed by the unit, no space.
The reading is 100µA
